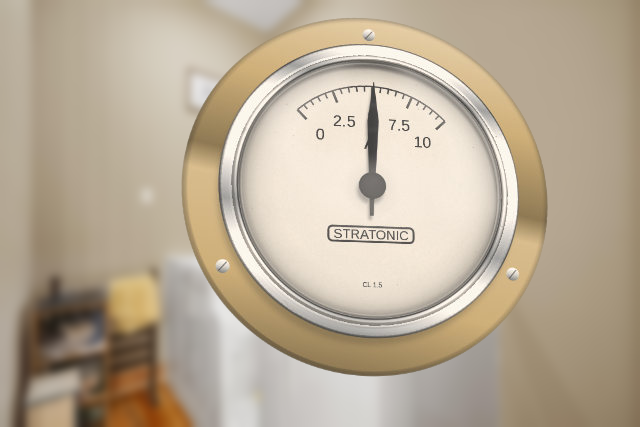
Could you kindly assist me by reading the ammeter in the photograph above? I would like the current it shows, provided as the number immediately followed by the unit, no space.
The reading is 5A
